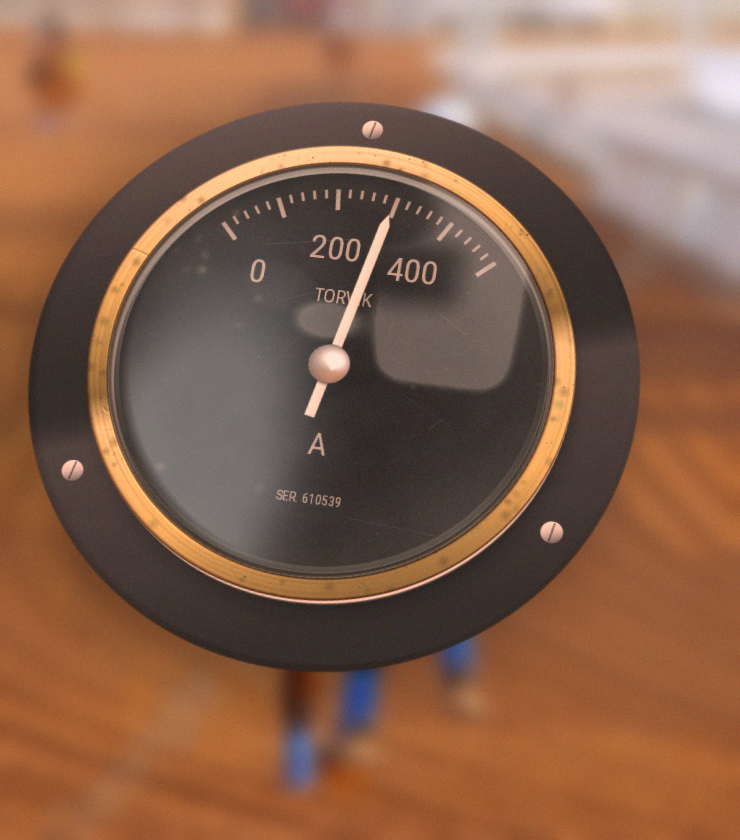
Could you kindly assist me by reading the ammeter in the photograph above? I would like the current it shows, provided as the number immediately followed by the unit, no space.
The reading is 300A
